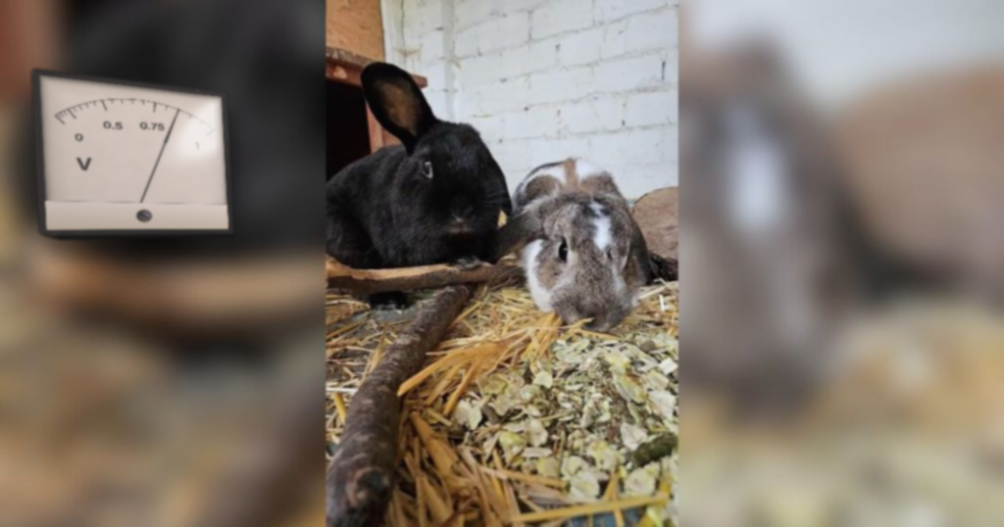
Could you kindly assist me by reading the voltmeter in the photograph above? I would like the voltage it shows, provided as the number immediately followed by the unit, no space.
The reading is 0.85V
